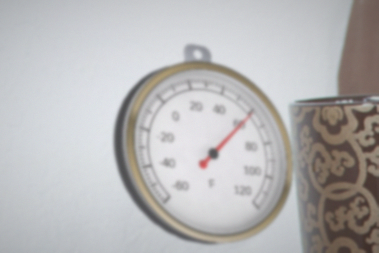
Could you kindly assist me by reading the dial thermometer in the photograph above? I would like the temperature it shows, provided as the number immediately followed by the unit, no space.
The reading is 60°F
